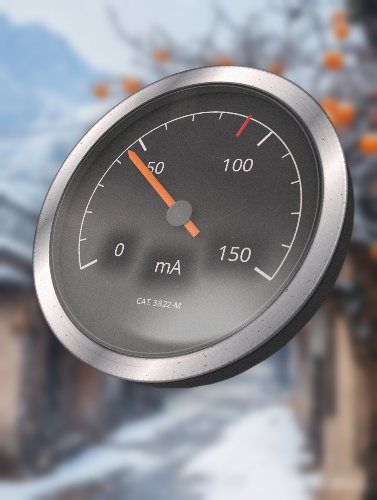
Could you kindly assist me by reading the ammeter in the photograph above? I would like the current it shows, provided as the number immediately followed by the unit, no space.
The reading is 45mA
